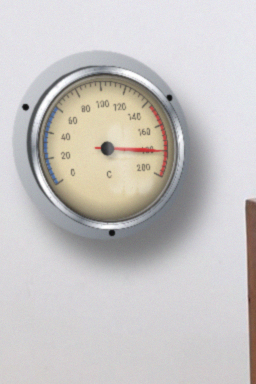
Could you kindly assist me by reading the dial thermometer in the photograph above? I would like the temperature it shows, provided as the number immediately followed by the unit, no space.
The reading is 180°C
